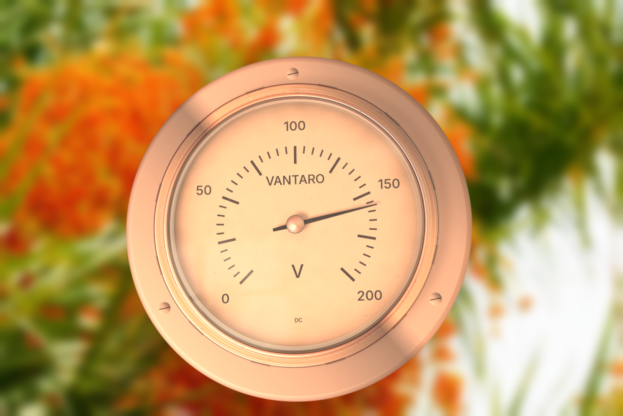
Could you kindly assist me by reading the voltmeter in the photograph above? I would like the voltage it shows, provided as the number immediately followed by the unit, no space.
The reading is 157.5V
